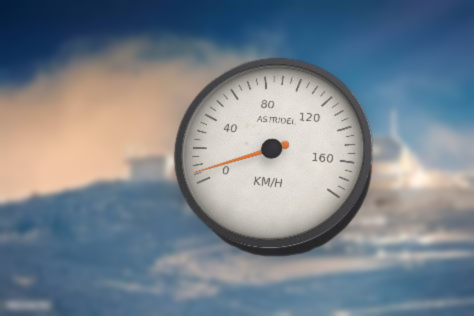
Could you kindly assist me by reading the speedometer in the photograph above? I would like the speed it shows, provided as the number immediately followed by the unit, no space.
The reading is 5km/h
